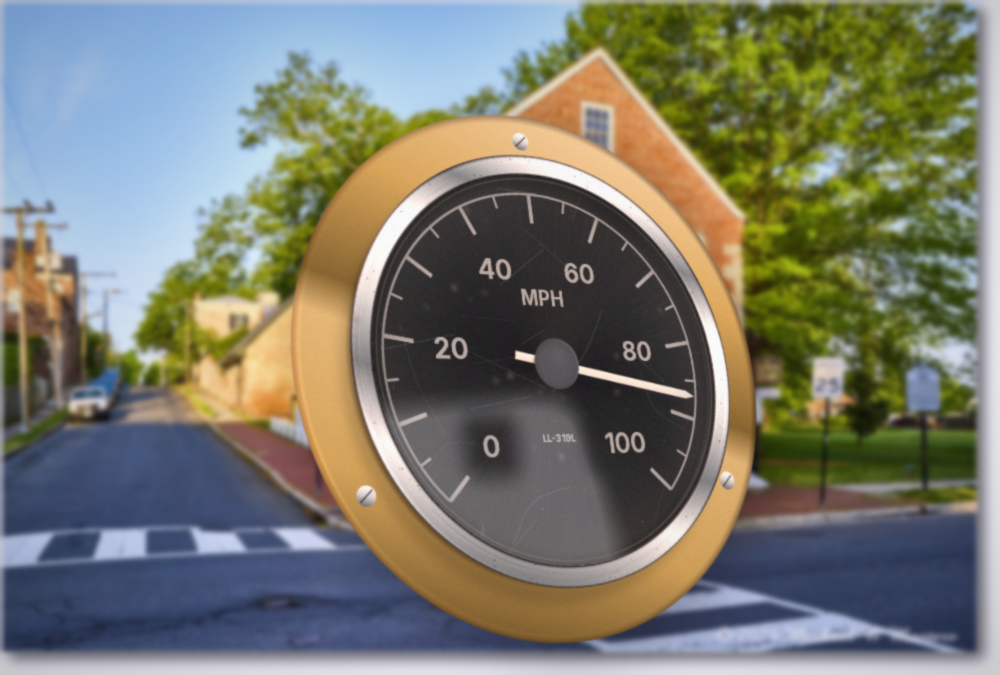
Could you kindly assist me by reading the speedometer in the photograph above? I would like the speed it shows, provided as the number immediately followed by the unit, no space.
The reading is 87.5mph
